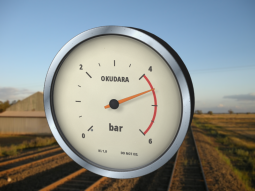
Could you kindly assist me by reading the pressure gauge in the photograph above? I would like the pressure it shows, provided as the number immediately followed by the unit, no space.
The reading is 4.5bar
